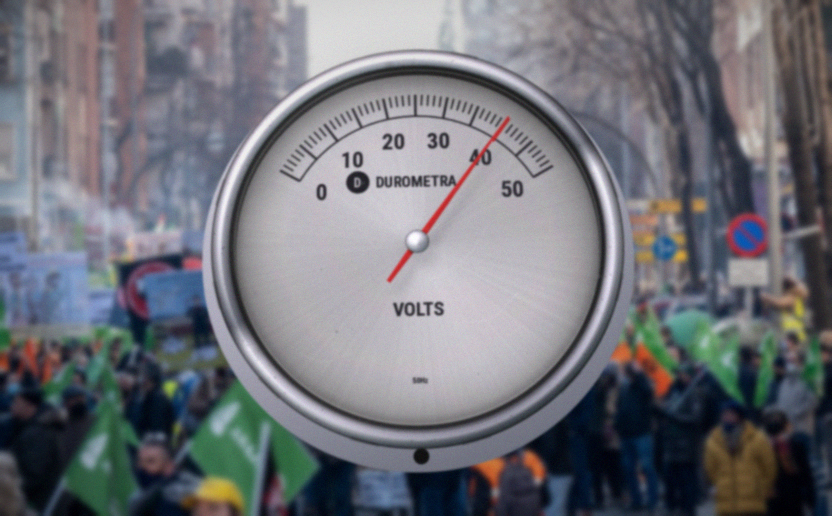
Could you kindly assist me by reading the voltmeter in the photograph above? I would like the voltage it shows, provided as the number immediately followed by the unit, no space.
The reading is 40V
